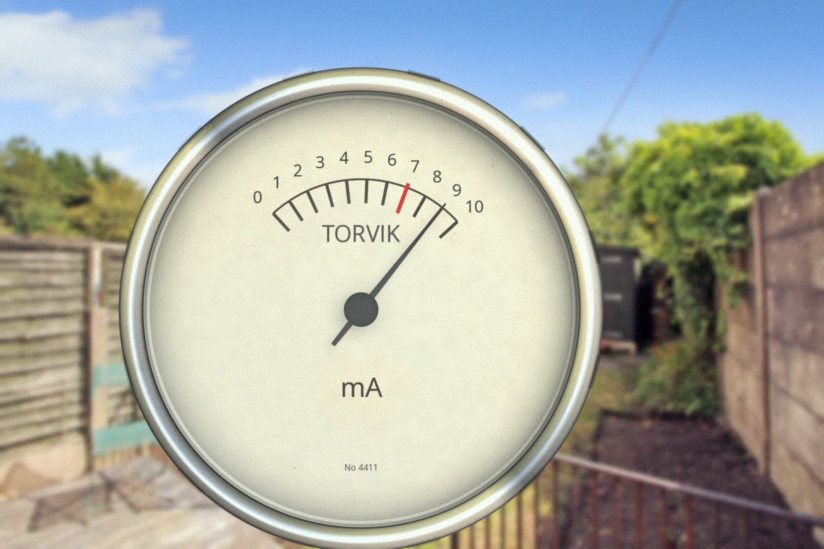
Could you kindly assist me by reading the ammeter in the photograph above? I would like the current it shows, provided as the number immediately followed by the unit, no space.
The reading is 9mA
